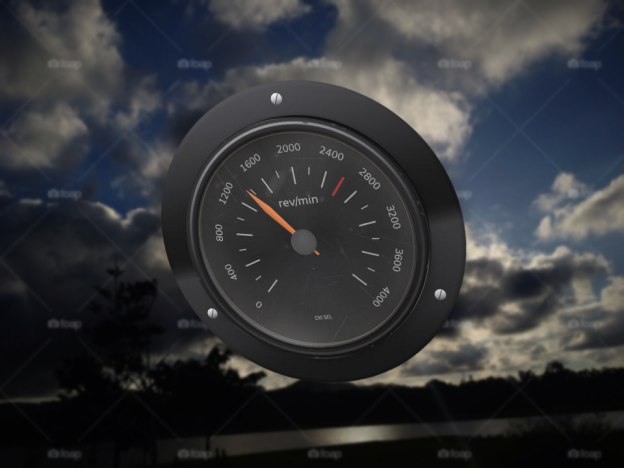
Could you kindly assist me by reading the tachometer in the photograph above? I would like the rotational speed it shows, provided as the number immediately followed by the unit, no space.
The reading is 1400rpm
